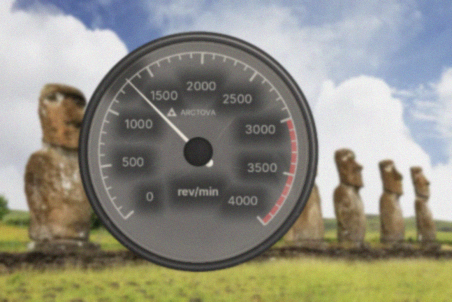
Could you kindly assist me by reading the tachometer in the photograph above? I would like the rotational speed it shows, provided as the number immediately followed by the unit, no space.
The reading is 1300rpm
